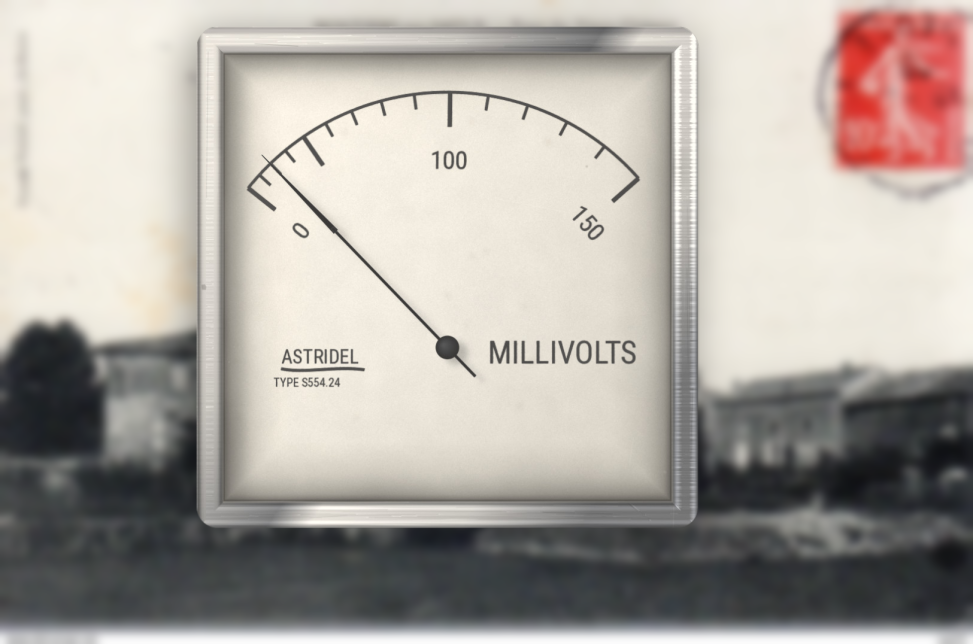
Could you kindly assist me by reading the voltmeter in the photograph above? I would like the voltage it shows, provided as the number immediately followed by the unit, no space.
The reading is 30mV
